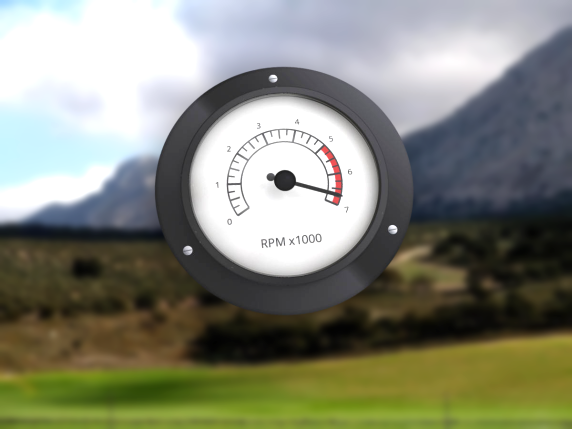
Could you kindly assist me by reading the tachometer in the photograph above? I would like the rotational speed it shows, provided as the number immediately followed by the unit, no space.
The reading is 6750rpm
